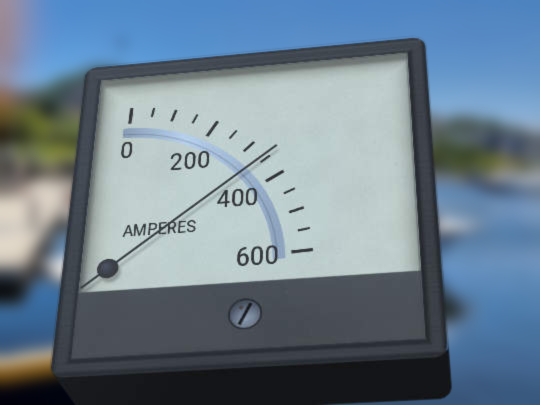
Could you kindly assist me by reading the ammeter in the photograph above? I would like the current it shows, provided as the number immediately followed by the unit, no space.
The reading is 350A
